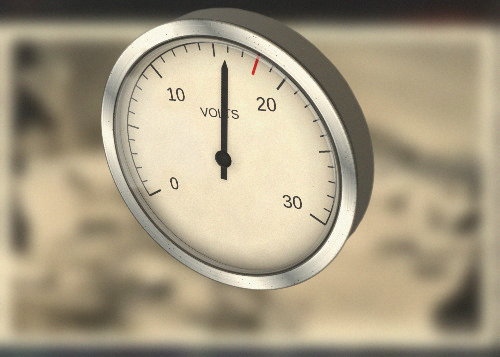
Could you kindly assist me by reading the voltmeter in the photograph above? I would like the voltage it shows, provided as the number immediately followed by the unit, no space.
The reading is 16V
